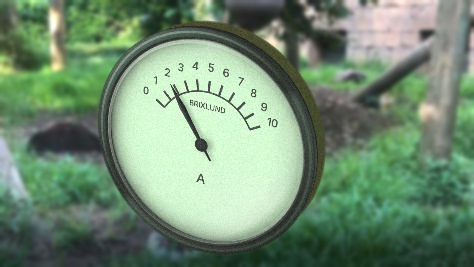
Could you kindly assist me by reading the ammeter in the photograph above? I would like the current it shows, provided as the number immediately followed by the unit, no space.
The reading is 2A
